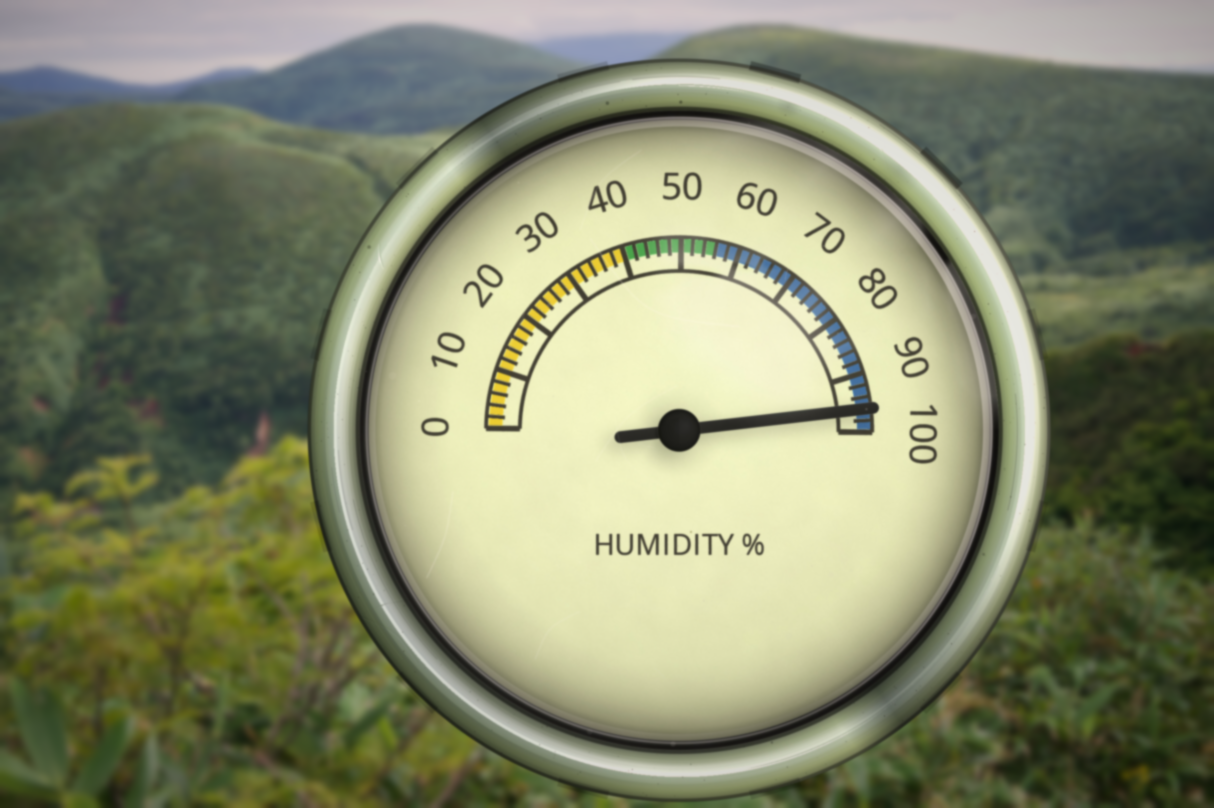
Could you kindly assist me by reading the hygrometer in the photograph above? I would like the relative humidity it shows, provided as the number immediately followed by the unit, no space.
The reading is 96%
